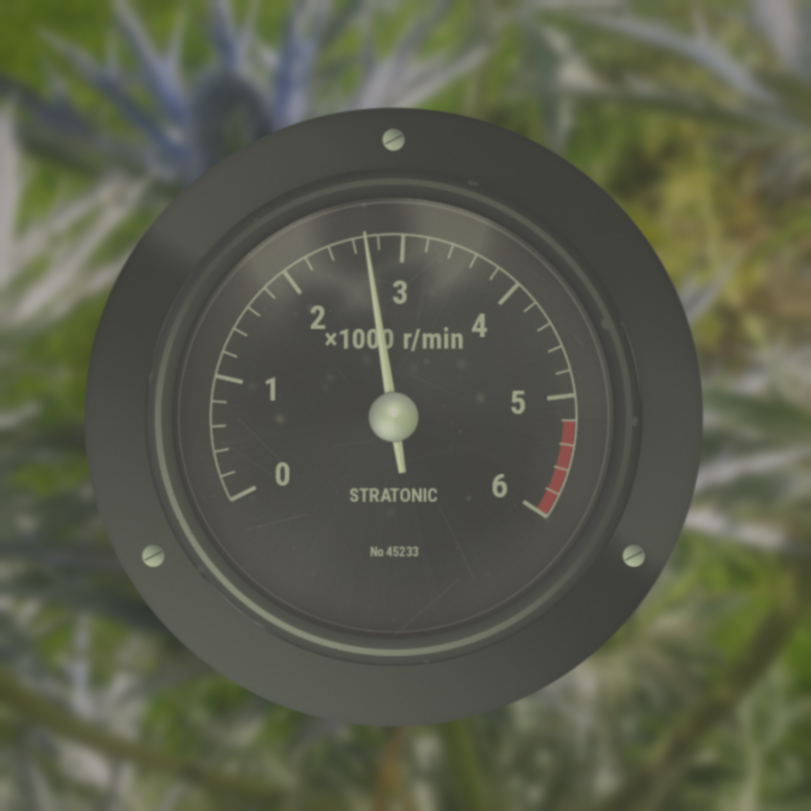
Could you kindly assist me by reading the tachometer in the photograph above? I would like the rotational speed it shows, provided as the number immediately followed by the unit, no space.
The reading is 2700rpm
